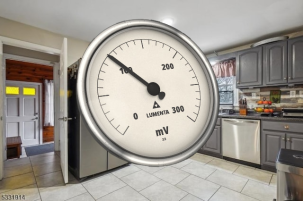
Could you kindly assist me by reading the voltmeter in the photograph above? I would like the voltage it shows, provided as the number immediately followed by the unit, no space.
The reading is 100mV
